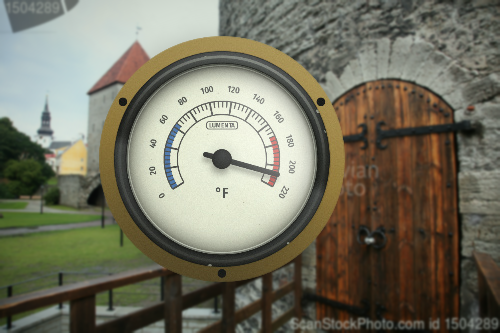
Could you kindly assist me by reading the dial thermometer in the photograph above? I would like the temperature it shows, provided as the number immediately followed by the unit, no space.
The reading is 208°F
